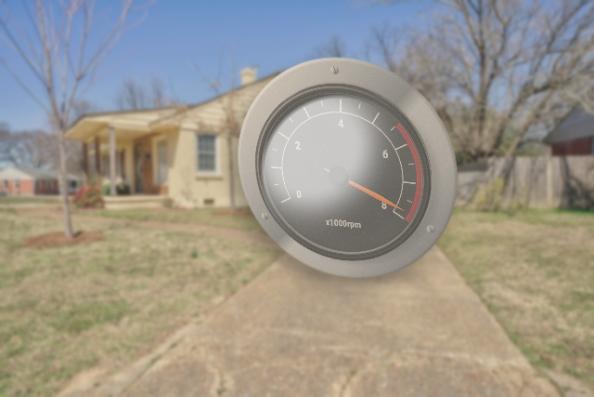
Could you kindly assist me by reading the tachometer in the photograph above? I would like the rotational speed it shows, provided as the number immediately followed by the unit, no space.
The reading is 7750rpm
